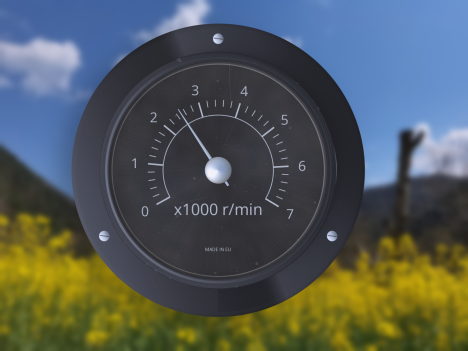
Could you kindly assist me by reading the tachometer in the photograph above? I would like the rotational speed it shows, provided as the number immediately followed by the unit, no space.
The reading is 2500rpm
